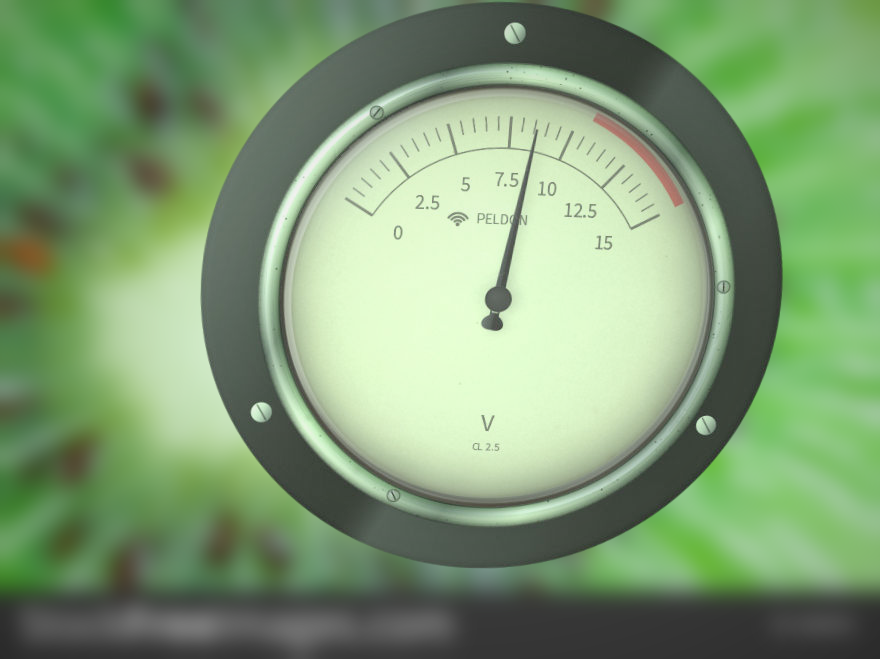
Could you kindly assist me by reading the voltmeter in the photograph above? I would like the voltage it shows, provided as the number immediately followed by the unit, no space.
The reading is 8.5V
